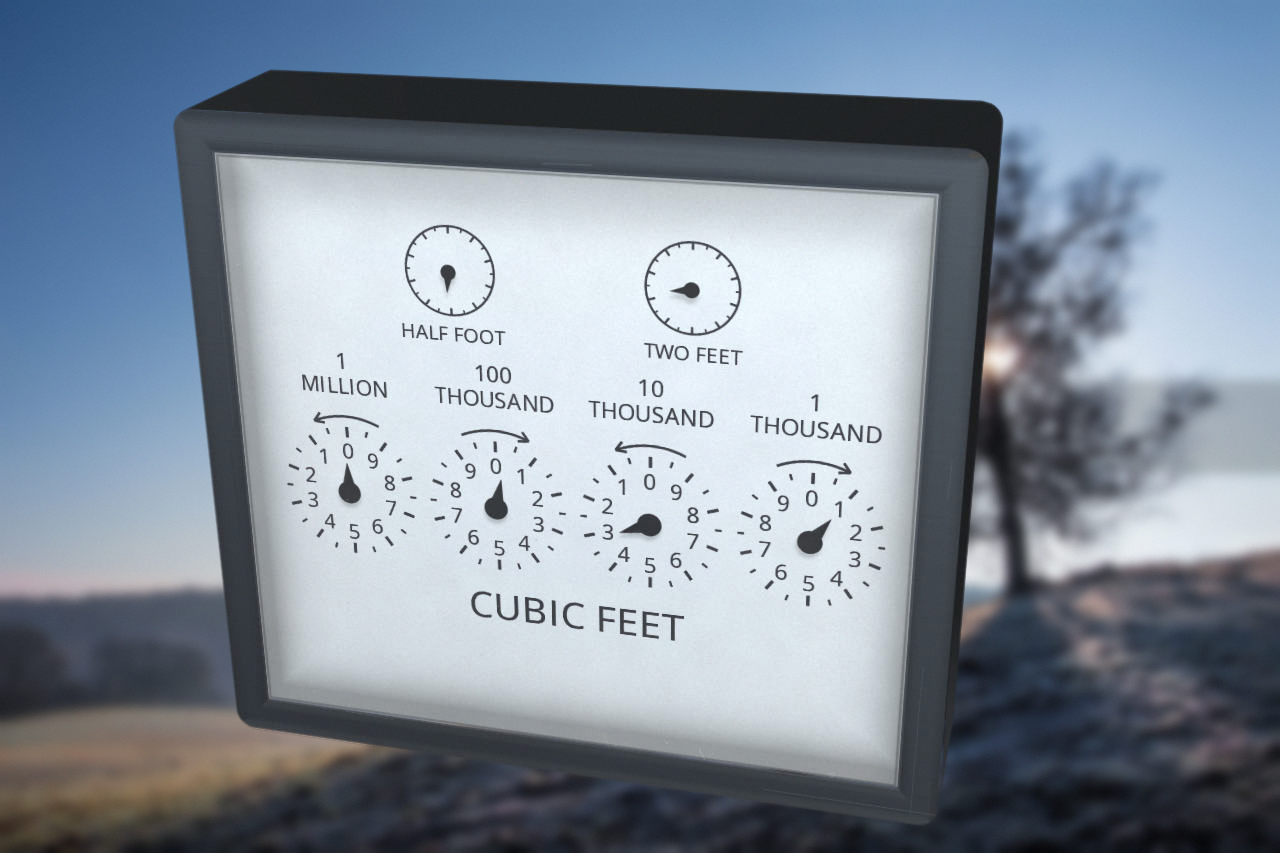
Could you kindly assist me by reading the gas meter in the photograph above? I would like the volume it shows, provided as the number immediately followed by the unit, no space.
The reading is 3100ft³
